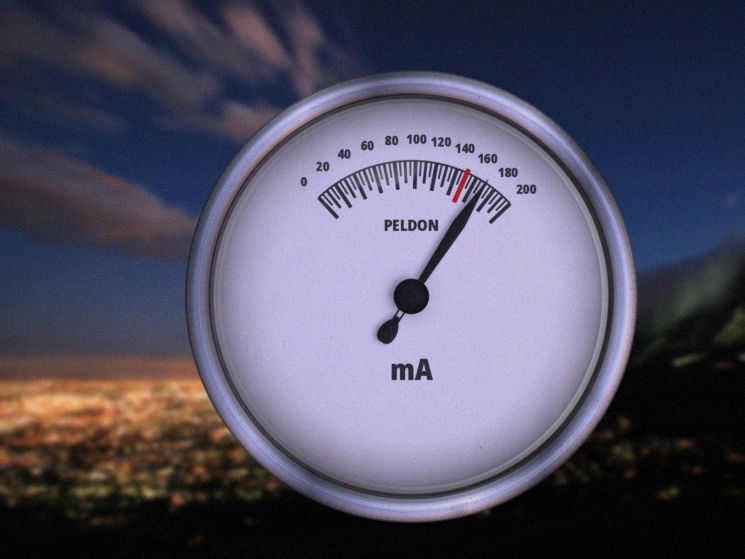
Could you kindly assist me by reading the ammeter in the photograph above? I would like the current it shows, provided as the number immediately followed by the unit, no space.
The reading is 170mA
